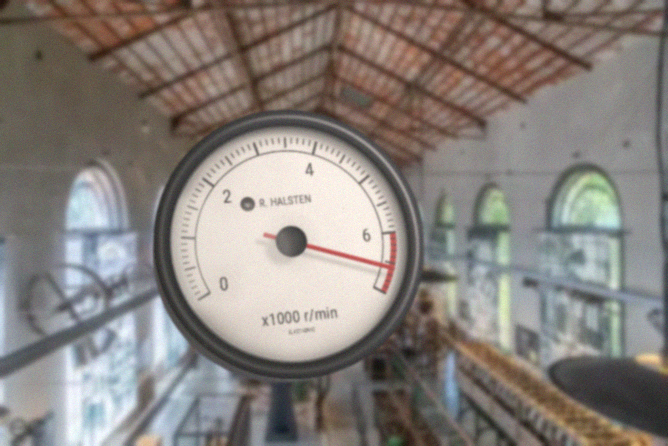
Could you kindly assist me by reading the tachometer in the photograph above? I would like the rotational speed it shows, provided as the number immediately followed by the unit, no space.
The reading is 6600rpm
